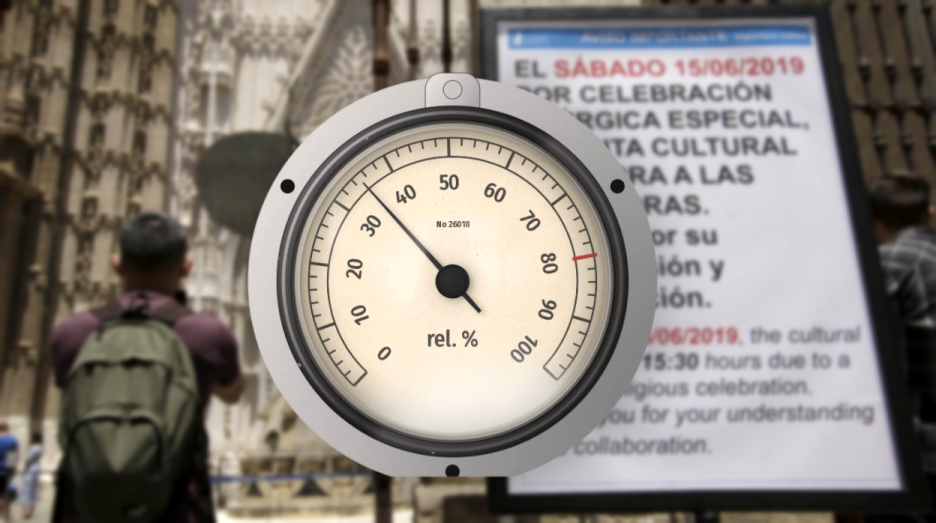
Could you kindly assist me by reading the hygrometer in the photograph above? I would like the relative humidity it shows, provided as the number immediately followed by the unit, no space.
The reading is 35%
